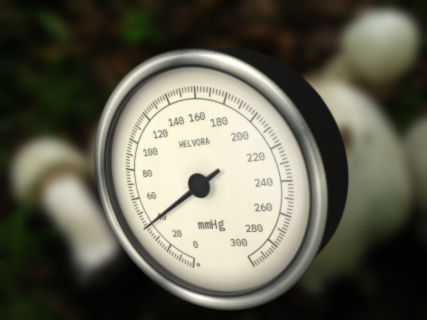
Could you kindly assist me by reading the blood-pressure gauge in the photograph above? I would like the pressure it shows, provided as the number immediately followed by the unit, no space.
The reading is 40mmHg
